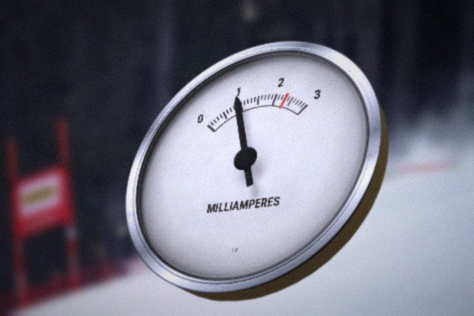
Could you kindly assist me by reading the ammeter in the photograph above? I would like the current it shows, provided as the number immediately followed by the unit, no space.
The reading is 1mA
